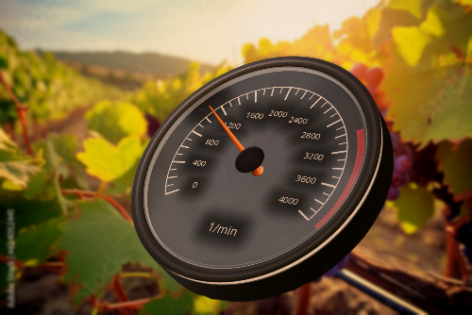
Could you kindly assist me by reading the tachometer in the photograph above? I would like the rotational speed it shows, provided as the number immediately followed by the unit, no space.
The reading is 1100rpm
